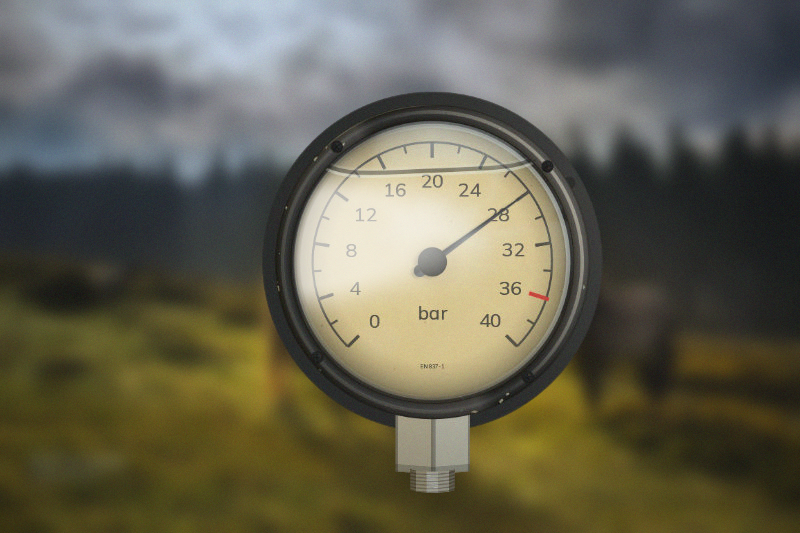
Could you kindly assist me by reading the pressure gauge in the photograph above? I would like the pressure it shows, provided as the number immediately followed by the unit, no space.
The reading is 28bar
